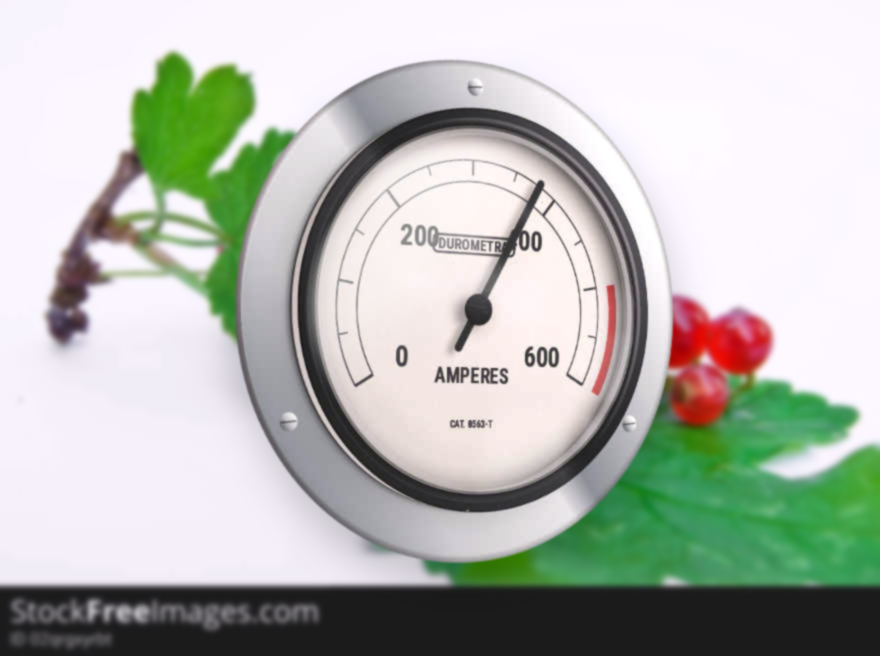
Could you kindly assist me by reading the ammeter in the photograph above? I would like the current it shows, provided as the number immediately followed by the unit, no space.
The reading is 375A
